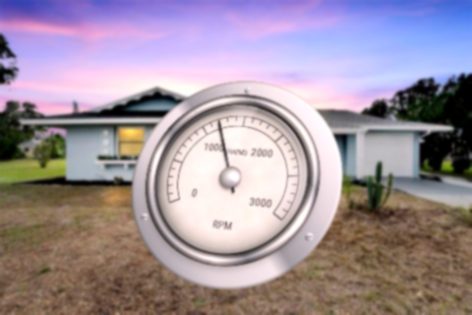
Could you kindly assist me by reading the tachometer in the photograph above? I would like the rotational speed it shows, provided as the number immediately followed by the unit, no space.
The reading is 1200rpm
